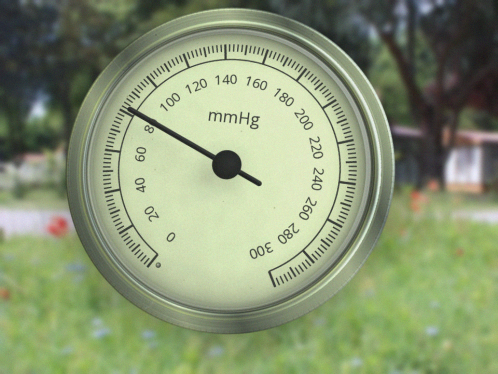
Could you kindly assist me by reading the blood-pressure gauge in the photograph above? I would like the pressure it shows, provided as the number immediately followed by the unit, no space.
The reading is 82mmHg
